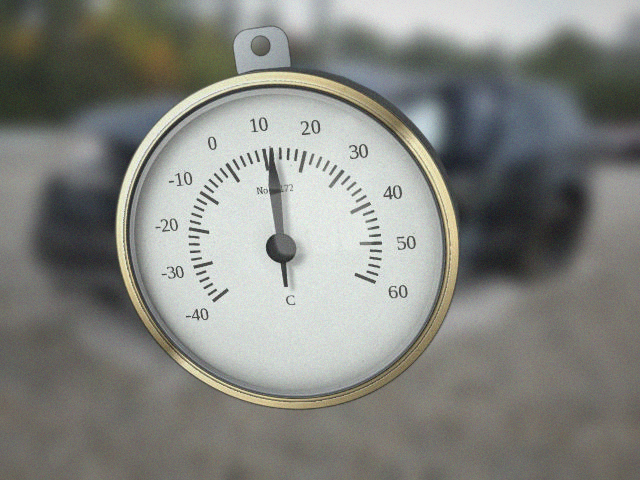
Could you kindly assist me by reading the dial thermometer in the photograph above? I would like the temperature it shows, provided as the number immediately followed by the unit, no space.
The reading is 12°C
